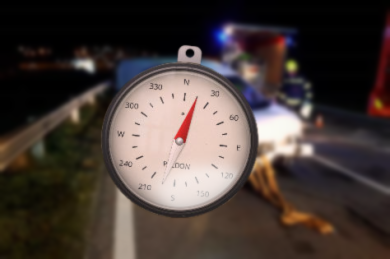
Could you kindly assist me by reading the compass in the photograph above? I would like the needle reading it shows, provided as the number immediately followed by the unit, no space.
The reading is 15°
